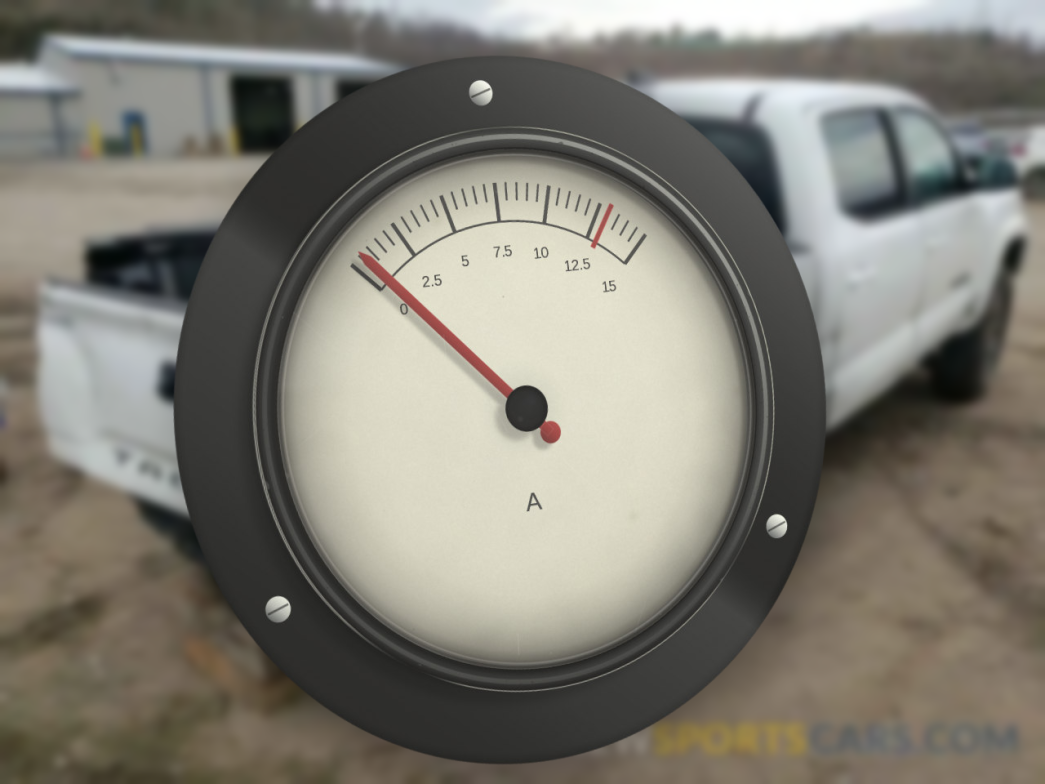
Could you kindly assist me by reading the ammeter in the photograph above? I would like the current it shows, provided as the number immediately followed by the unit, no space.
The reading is 0.5A
